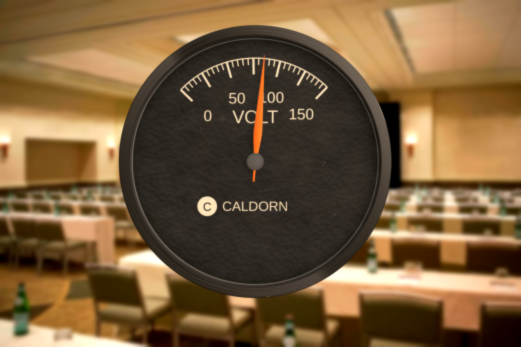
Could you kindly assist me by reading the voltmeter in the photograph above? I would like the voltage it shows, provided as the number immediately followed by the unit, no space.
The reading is 85V
